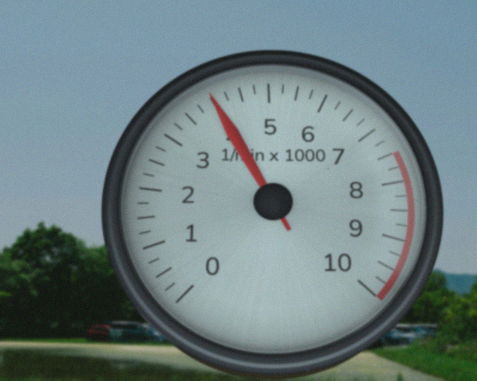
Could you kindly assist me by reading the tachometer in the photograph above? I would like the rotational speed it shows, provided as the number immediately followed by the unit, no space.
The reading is 4000rpm
